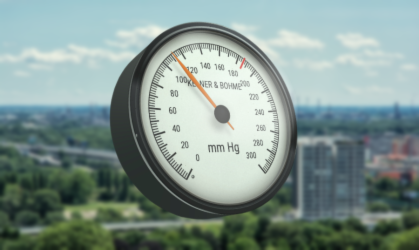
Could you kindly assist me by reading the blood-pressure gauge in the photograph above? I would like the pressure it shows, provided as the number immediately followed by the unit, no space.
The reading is 110mmHg
